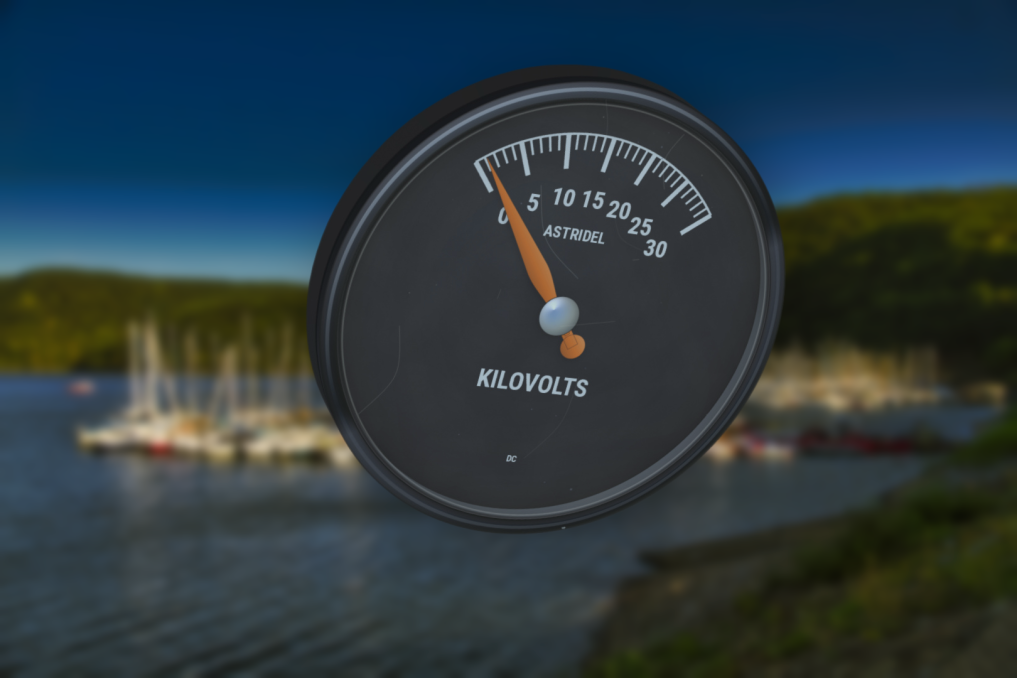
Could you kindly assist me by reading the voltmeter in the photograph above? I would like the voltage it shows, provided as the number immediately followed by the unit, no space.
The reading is 1kV
